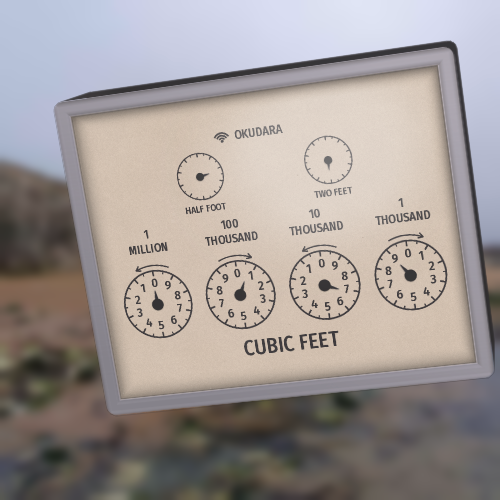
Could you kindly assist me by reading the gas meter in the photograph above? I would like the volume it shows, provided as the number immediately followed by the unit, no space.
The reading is 6900ft³
